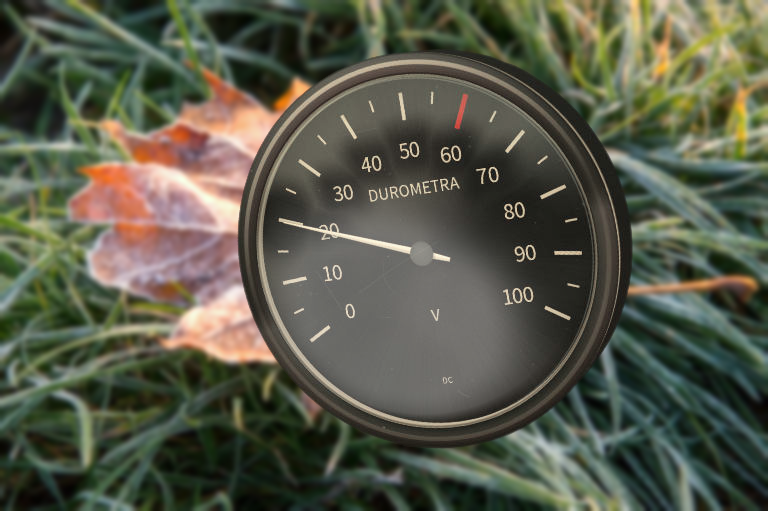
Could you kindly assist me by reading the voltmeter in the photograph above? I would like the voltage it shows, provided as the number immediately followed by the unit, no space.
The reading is 20V
